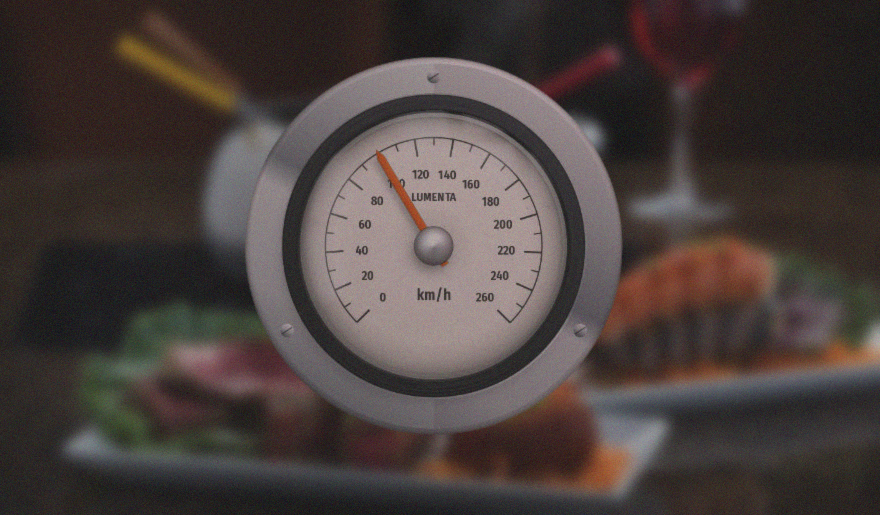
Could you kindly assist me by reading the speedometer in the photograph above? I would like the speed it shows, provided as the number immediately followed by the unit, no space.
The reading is 100km/h
